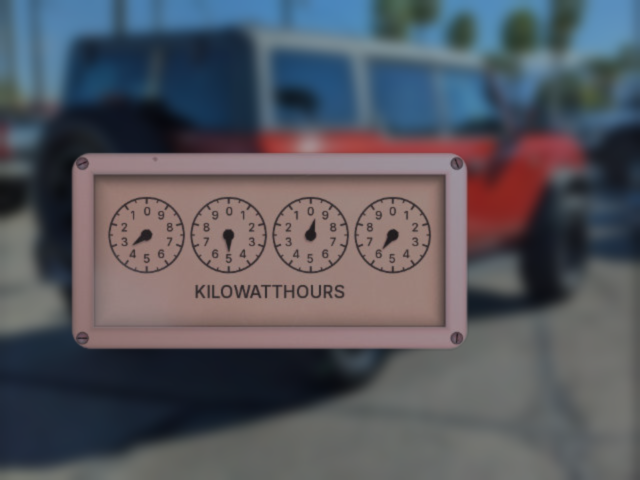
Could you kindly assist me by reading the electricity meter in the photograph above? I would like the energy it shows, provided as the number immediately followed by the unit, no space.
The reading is 3496kWh
